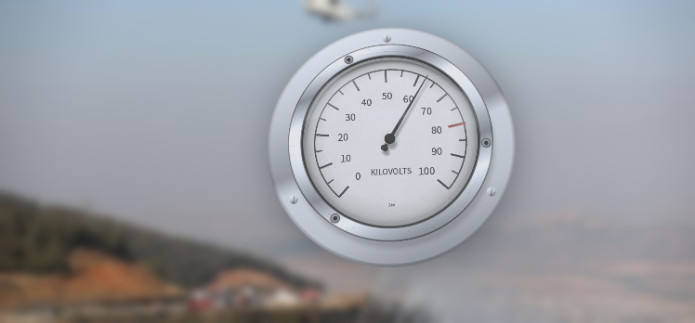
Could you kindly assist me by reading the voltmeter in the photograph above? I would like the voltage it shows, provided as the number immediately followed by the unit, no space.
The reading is 62.5kV
